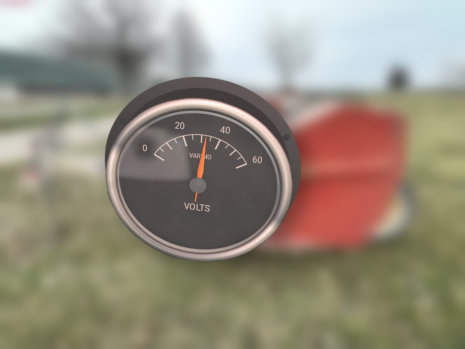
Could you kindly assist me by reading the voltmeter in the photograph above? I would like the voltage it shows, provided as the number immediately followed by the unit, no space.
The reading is 32.5V
